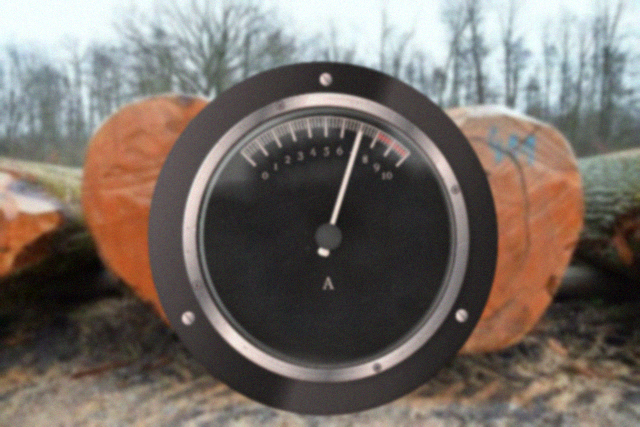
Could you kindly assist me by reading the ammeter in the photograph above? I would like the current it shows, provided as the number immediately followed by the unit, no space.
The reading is 7A
